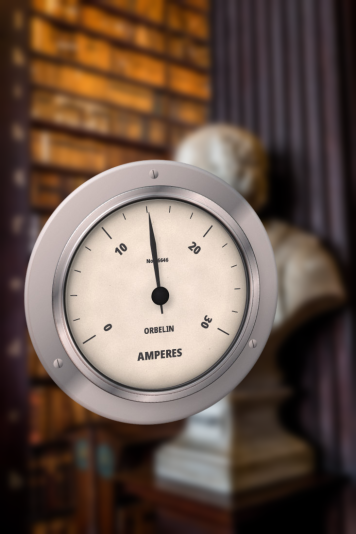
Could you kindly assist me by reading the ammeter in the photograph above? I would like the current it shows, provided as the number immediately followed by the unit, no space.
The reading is 14A
